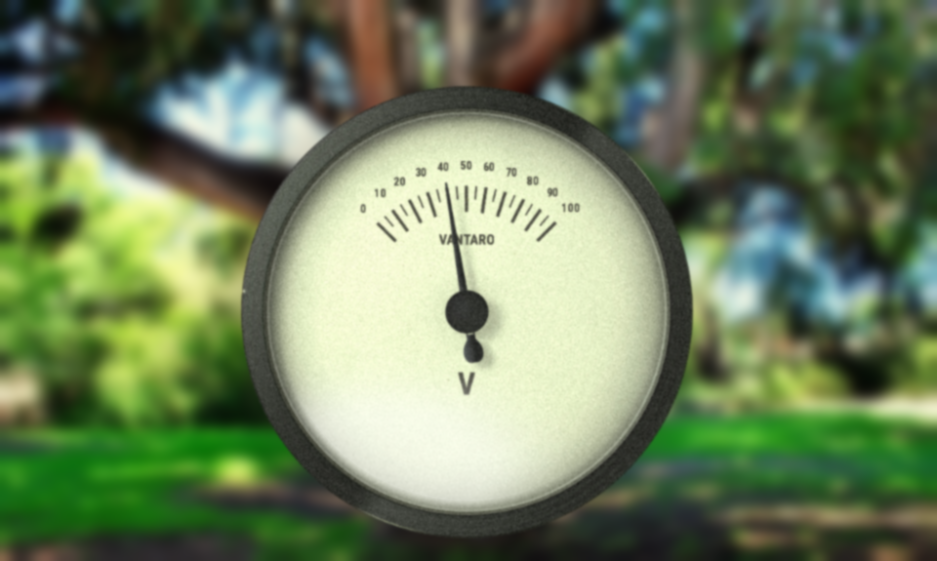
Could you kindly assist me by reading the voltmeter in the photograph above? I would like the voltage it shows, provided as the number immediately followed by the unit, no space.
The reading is 40V
